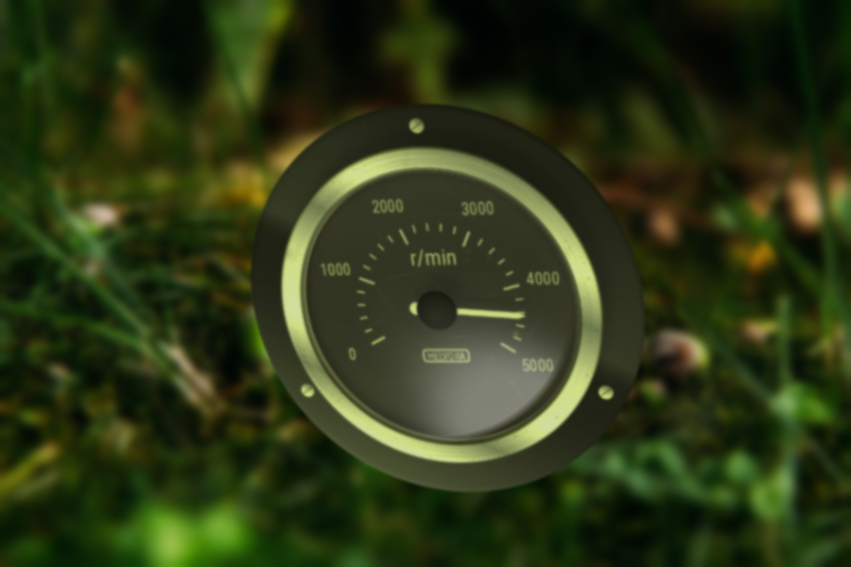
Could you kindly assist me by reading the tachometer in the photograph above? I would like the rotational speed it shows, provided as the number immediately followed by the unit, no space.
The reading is 4400rpm
